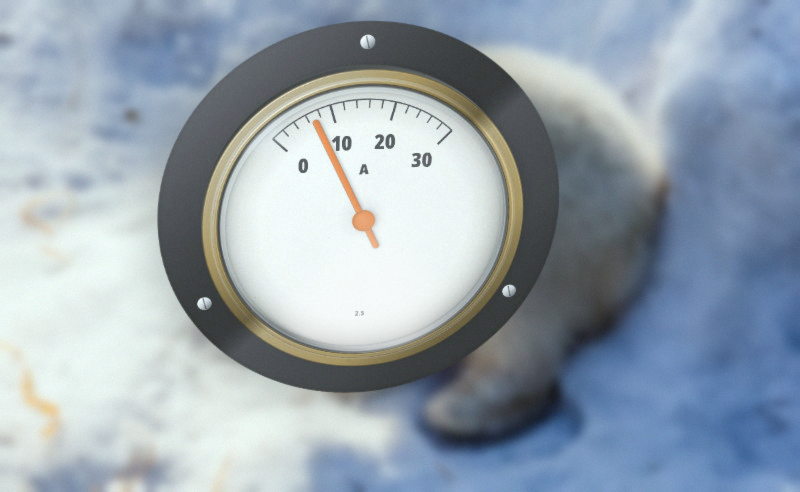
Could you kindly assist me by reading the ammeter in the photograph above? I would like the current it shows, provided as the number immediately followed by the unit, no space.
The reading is 7A
